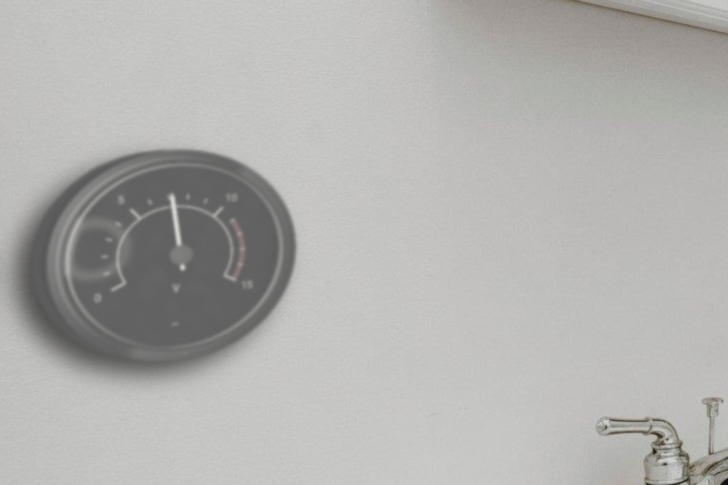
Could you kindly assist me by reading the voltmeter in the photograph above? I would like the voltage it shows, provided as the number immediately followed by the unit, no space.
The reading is 7V
